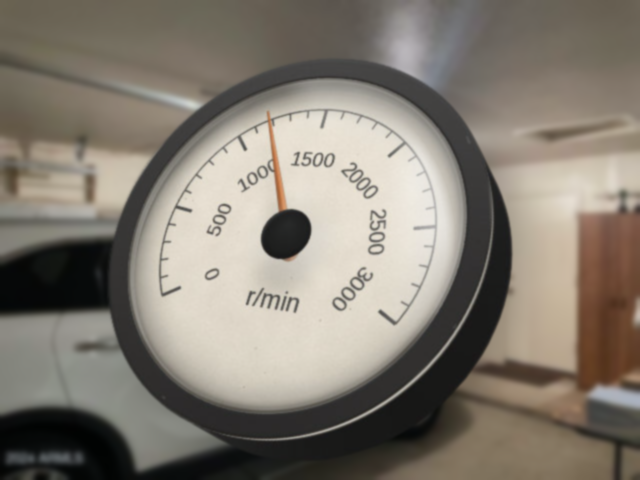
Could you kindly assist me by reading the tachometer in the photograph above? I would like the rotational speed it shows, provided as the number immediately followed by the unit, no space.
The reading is 1200rpm
